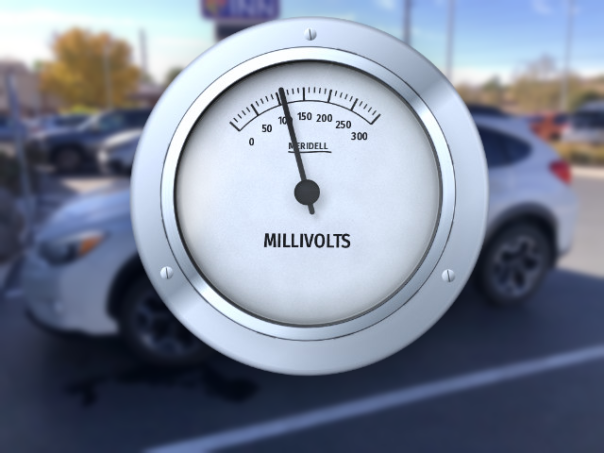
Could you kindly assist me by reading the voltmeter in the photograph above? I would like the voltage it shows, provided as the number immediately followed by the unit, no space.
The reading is 110mV
